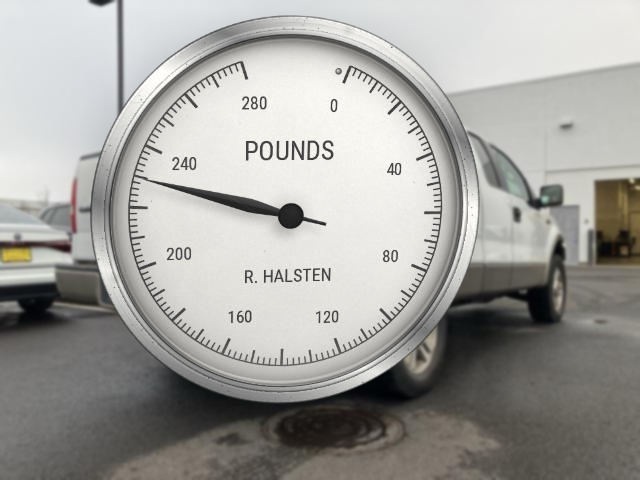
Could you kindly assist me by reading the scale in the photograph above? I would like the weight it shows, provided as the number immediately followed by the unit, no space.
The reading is 230lb
